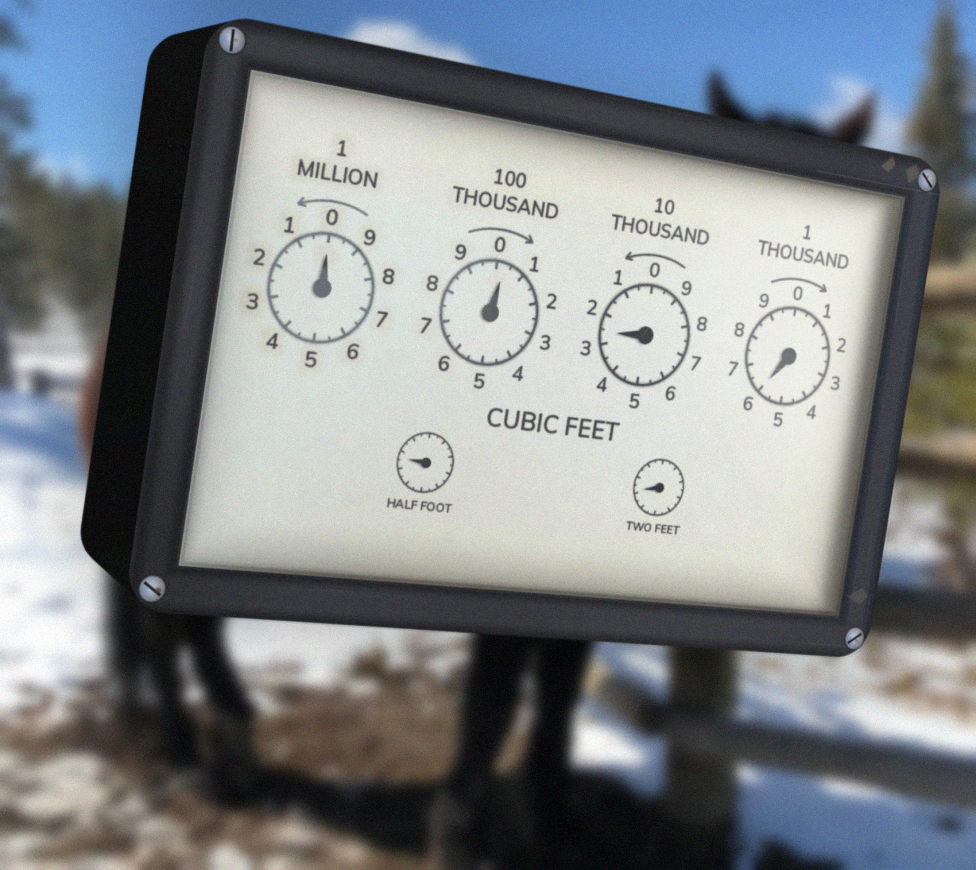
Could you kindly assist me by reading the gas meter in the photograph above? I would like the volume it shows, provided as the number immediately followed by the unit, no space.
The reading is 2600ft³
